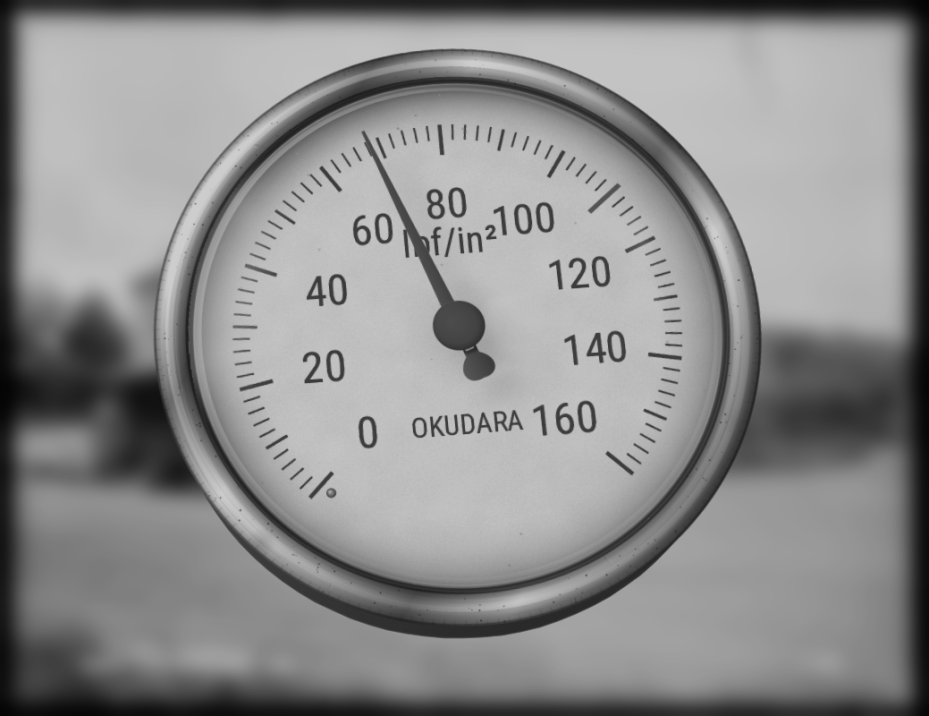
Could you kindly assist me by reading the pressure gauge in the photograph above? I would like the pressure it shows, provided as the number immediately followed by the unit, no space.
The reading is 68psi
